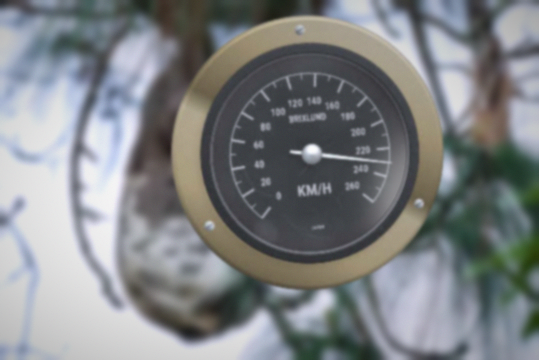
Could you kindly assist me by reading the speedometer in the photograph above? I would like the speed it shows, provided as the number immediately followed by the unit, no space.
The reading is 230km/h
